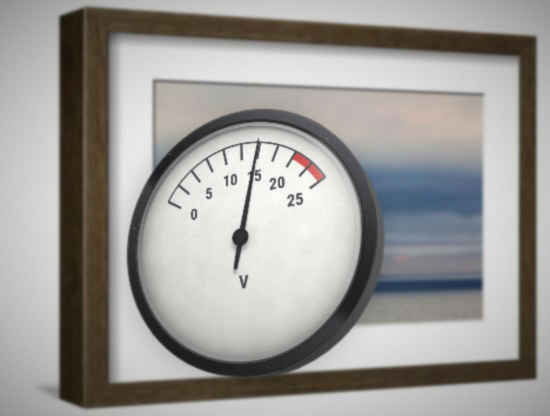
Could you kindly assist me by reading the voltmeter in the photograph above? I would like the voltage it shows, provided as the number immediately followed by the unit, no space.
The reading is 15V
